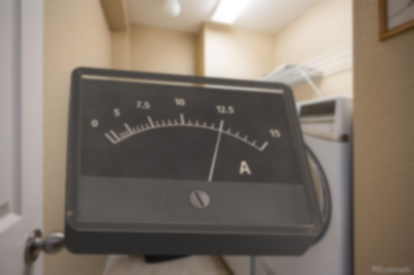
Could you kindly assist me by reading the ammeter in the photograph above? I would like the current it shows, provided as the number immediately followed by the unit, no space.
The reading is 12.5A
